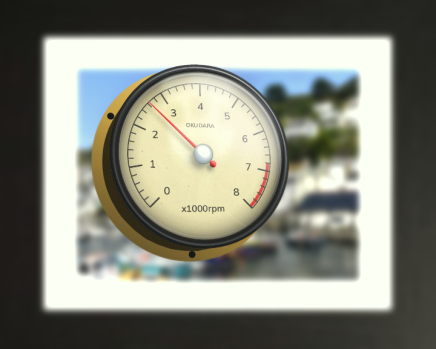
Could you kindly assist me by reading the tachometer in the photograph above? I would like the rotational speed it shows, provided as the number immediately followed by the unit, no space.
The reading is 2600rpm
